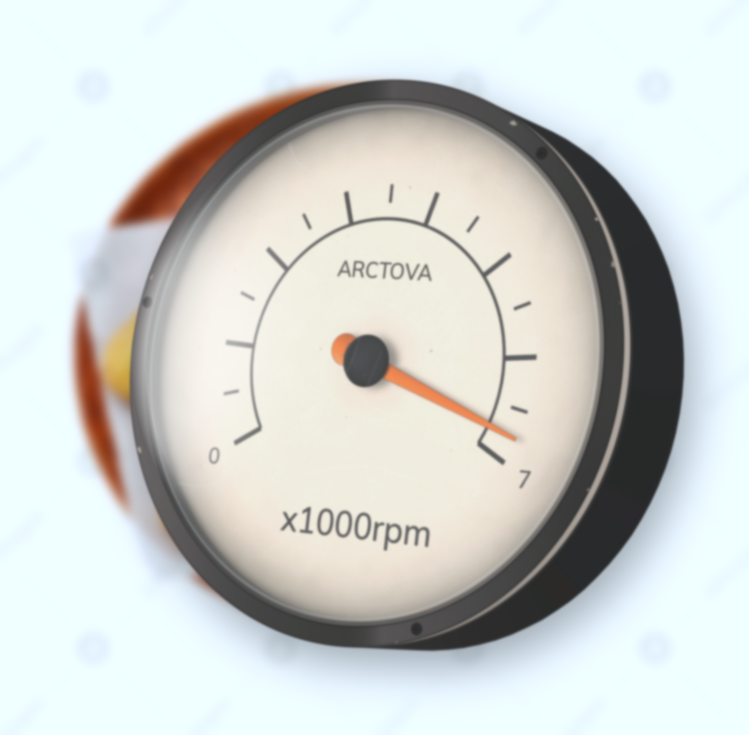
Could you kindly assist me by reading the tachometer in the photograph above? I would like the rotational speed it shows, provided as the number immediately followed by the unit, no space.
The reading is 6750rpm
